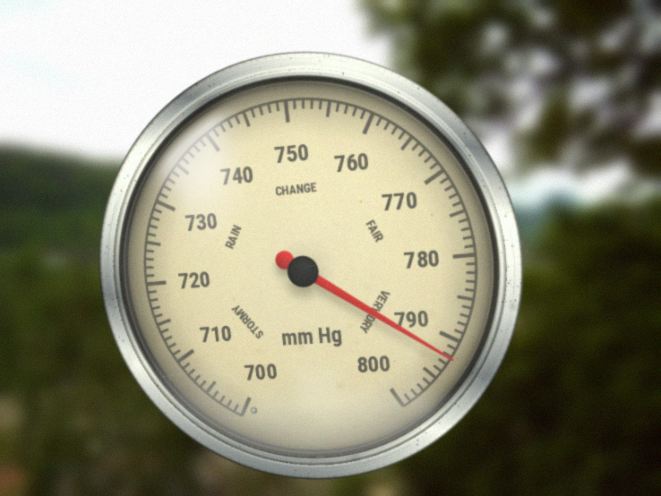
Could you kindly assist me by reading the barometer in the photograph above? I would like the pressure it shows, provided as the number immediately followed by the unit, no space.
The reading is 792mmHg
